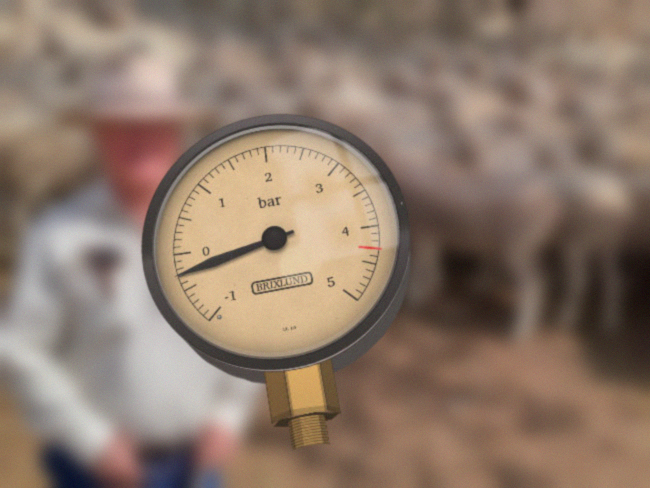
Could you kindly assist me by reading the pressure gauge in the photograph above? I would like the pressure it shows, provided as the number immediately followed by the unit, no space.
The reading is -0.3bar
